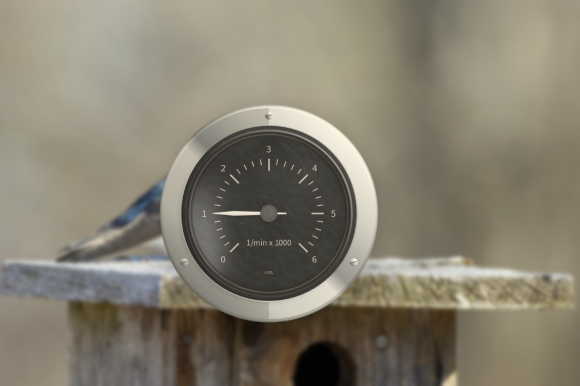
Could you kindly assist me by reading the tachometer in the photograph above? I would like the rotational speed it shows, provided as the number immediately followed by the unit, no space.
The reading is 1000rpm
